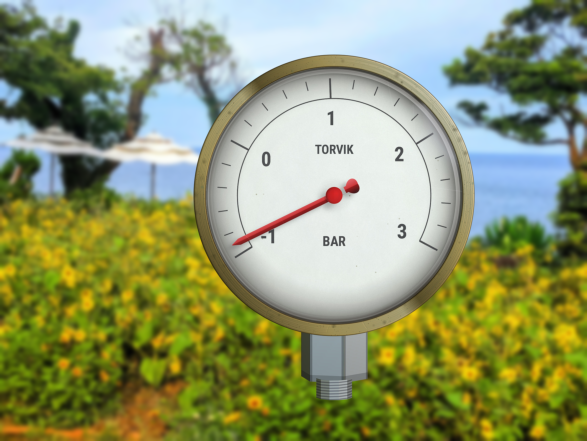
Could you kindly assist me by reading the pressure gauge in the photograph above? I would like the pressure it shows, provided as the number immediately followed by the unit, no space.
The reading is -0.9bar
